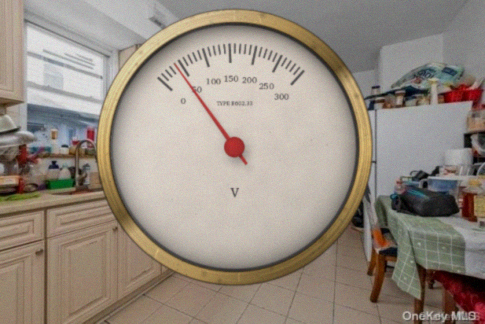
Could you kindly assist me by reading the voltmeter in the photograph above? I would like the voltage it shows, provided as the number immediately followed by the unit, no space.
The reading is 40V
